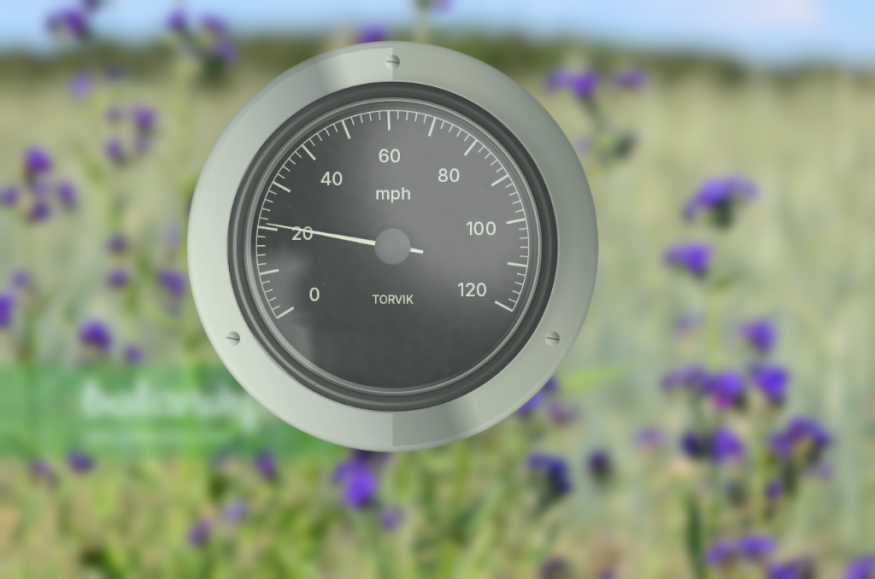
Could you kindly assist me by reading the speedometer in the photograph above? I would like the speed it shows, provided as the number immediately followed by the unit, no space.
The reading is 21mph
